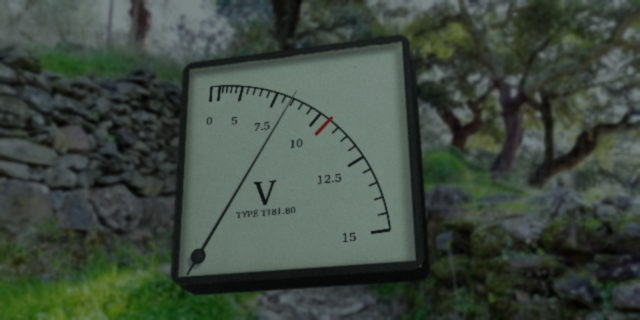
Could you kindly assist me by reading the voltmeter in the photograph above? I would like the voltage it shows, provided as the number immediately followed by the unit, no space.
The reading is 8.5V
